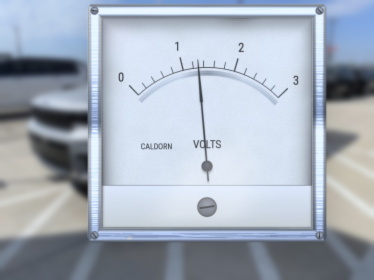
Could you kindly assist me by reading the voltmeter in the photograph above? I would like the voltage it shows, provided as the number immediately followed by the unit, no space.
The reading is 1.3V
